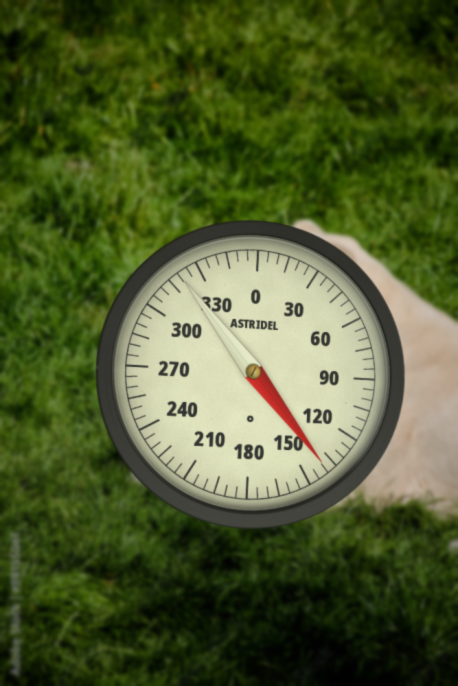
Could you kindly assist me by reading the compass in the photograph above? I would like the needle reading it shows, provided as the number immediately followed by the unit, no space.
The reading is 140°
